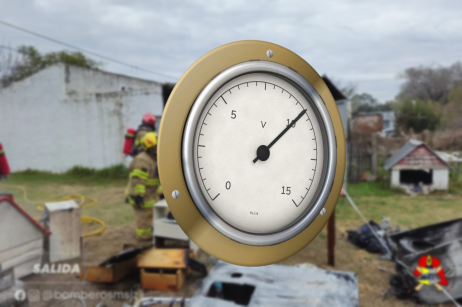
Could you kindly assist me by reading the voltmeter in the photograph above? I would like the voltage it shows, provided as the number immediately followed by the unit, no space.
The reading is 10V
